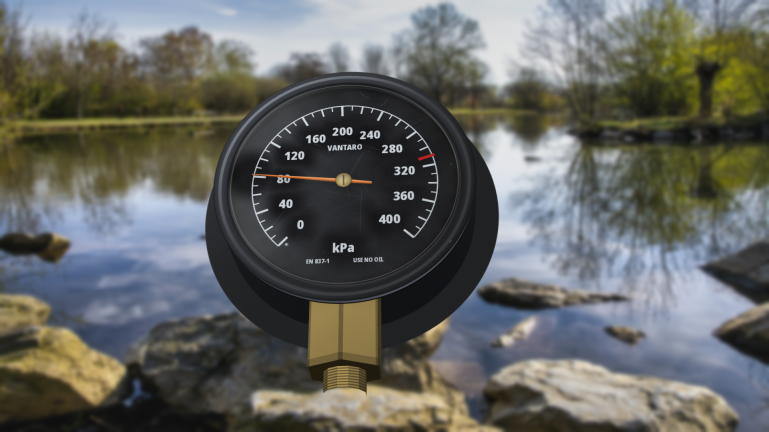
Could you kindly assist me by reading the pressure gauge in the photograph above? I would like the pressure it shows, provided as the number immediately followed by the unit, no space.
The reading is 80kPa
